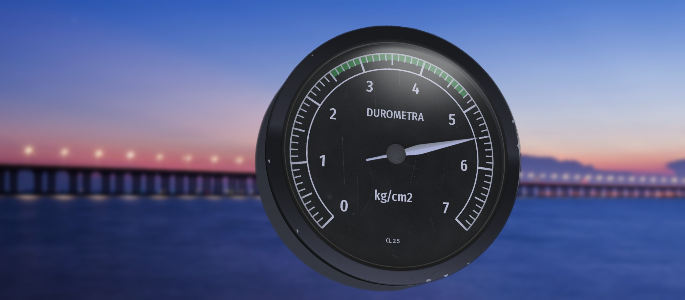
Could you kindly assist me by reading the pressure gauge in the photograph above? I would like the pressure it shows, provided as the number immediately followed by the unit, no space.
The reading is 5.5kg/cm²
